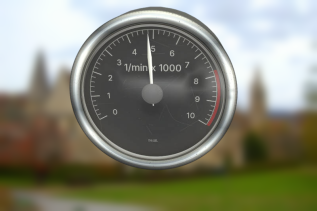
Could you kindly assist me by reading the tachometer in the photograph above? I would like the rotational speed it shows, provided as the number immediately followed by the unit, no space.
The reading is 4800rpm
